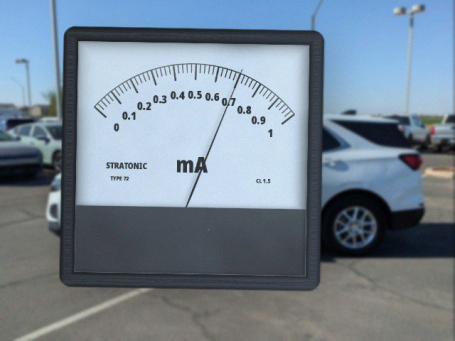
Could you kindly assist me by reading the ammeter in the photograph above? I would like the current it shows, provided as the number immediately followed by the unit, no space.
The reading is 0.7mA
